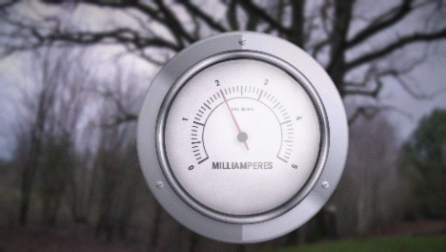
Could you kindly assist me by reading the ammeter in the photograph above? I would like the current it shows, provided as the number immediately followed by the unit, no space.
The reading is 2mA
